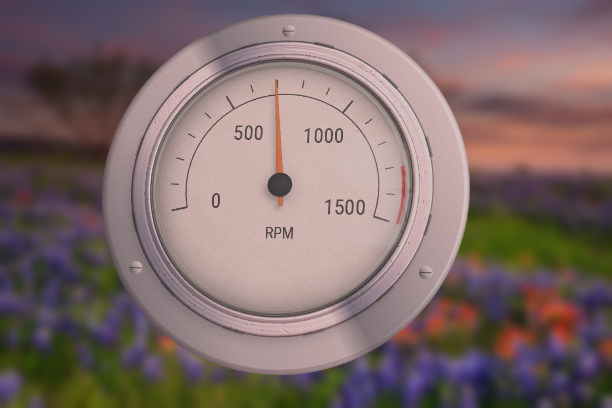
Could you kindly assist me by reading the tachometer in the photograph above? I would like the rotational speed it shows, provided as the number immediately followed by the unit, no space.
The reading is 700rpm
